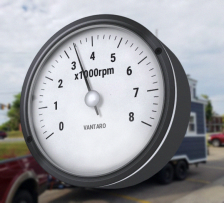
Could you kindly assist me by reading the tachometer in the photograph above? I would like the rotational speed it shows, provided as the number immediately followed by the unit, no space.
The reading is 3400rpm
